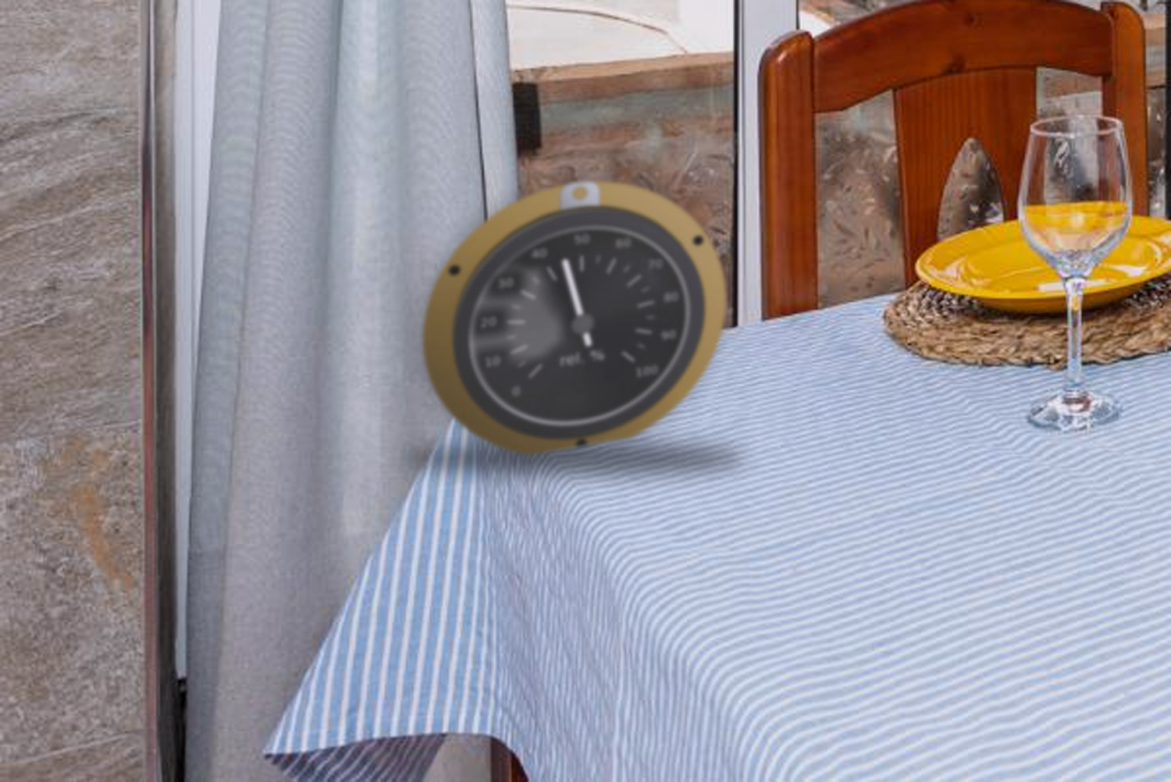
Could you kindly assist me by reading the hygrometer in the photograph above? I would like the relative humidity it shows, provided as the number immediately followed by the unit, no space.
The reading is 45%
